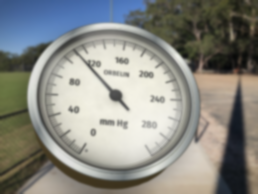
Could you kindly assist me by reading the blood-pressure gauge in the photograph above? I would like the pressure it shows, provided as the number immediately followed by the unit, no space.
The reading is 110mmHg
